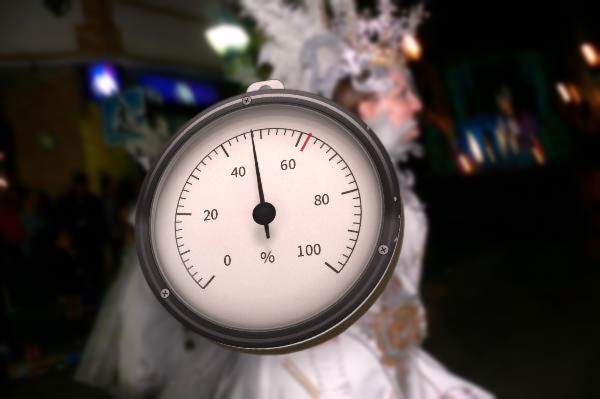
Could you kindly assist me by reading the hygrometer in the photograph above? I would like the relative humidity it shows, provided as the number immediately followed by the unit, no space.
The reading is 48%
